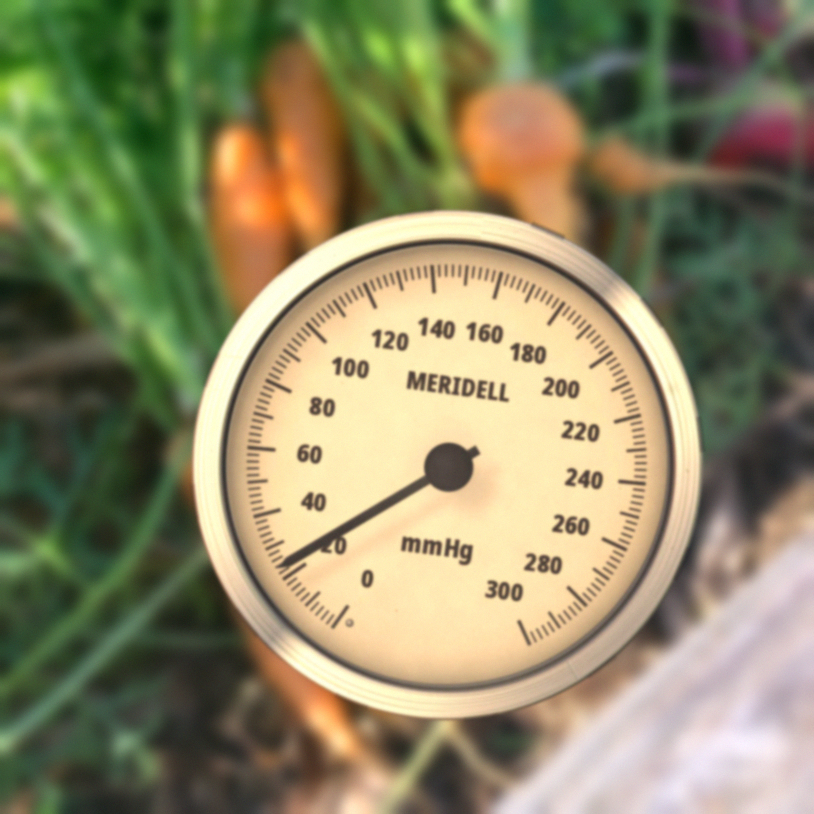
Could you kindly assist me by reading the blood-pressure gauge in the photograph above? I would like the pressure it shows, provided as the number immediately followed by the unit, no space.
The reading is 24mmHg
